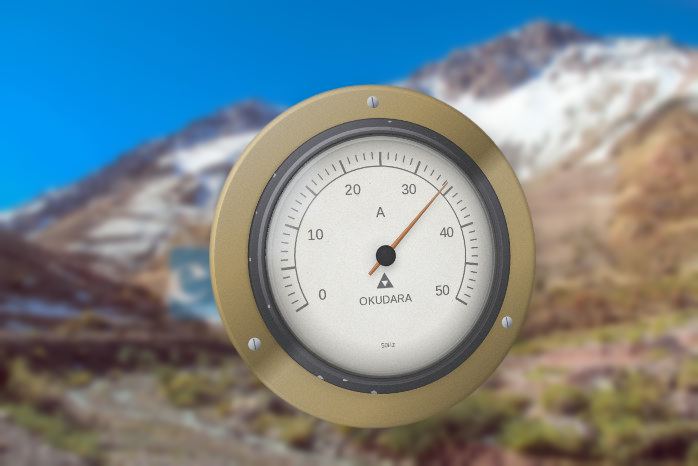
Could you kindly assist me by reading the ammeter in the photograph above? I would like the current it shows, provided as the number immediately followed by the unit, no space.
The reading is 34A
